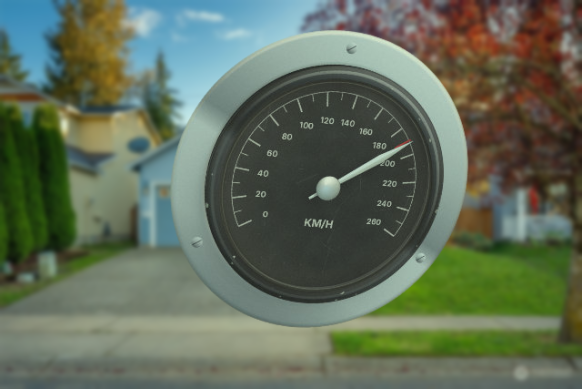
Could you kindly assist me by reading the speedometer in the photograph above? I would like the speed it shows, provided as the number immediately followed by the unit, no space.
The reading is 190km/h
